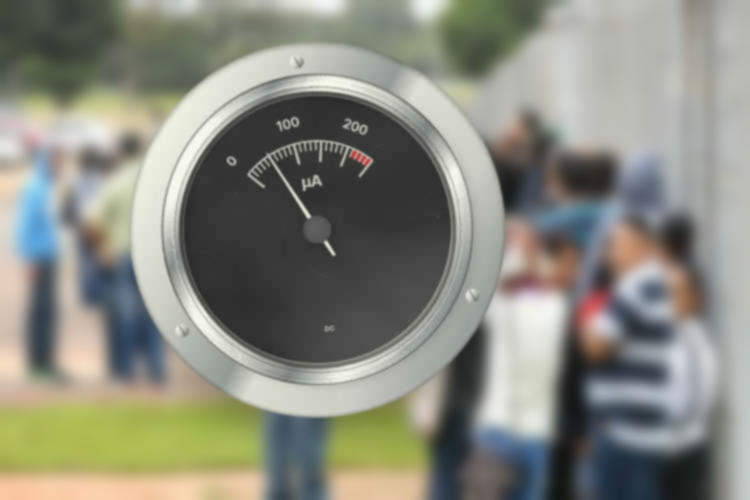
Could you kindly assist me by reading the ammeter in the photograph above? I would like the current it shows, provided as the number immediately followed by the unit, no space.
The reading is 50µA
